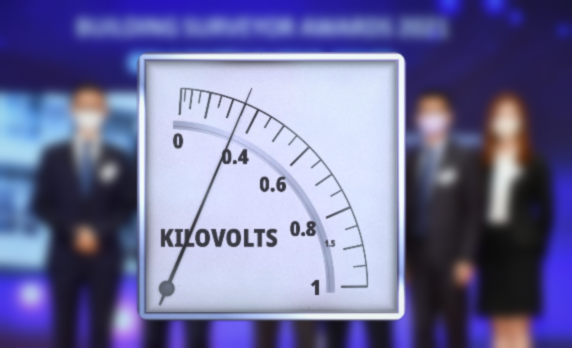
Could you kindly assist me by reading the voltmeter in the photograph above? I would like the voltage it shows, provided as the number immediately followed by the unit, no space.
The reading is 0.35kV
